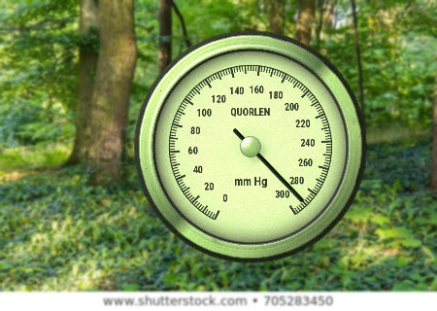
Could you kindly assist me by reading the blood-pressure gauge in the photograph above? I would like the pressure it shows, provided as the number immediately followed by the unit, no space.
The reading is 290mmHg
